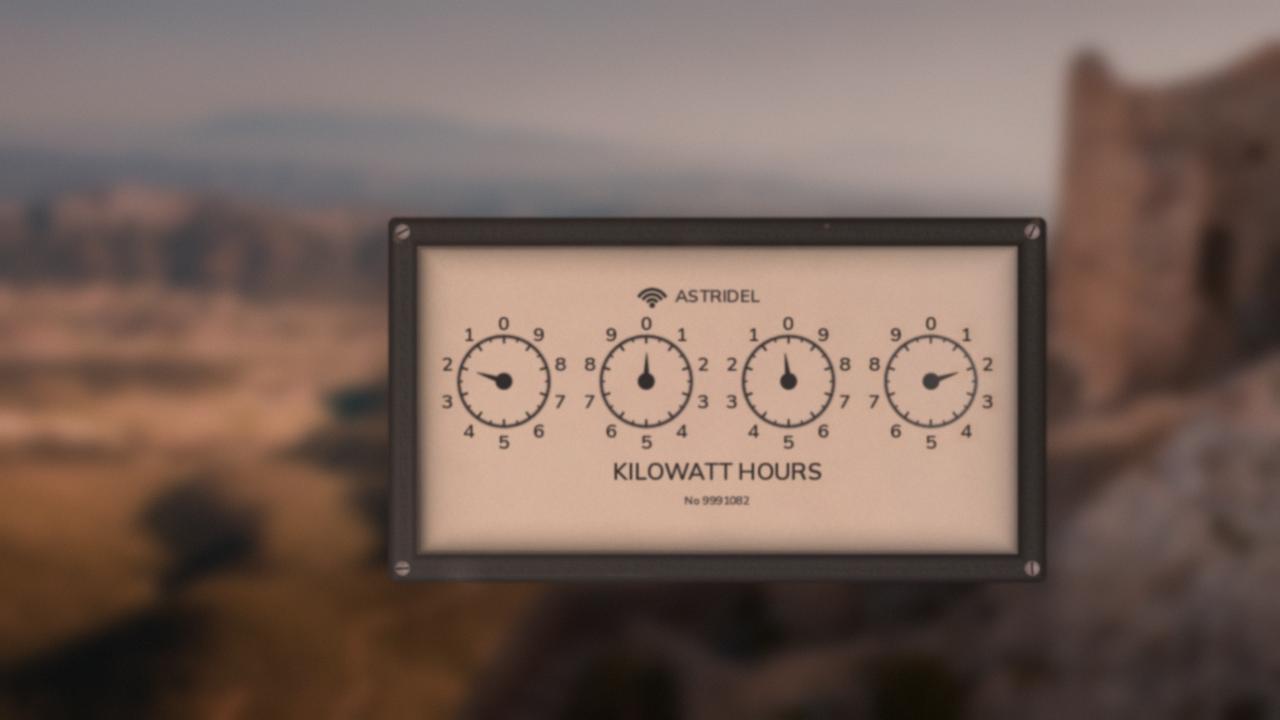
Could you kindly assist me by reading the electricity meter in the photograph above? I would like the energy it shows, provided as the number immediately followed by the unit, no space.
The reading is 2002kWh
